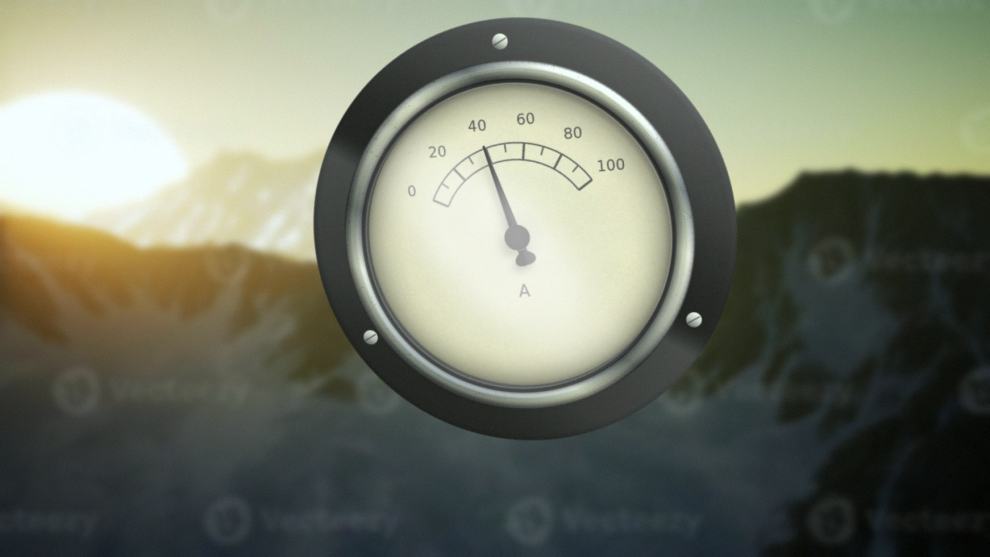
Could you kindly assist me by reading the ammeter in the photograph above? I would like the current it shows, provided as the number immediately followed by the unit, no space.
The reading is 40A
